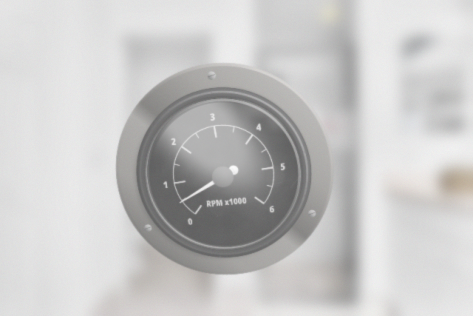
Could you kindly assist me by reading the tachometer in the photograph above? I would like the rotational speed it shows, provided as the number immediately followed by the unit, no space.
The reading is 500rpm
